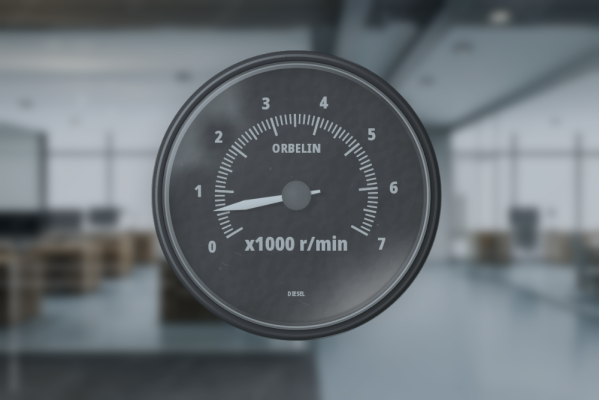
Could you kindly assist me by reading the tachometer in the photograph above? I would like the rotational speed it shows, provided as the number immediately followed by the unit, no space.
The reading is 600rpm
